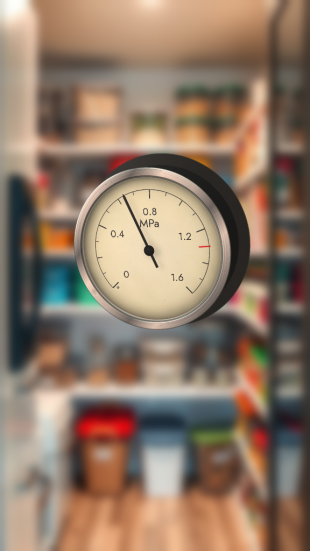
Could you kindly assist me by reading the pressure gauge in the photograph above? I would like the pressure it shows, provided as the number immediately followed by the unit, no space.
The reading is 0.65MPa
